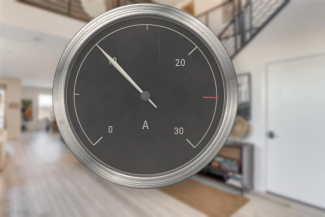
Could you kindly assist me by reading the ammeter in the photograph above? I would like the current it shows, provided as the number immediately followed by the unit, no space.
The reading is 10A
